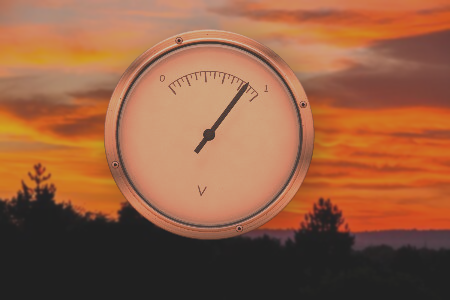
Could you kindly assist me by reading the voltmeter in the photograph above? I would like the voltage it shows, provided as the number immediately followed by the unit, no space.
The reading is 0.85V
